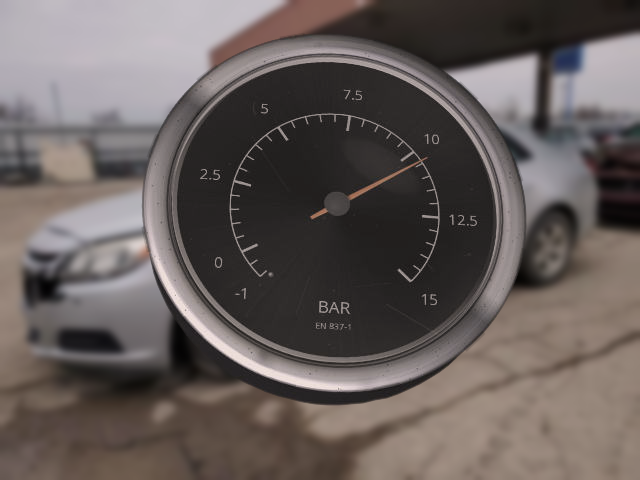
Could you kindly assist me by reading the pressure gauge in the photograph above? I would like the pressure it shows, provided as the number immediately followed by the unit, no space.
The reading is 10.5bar
